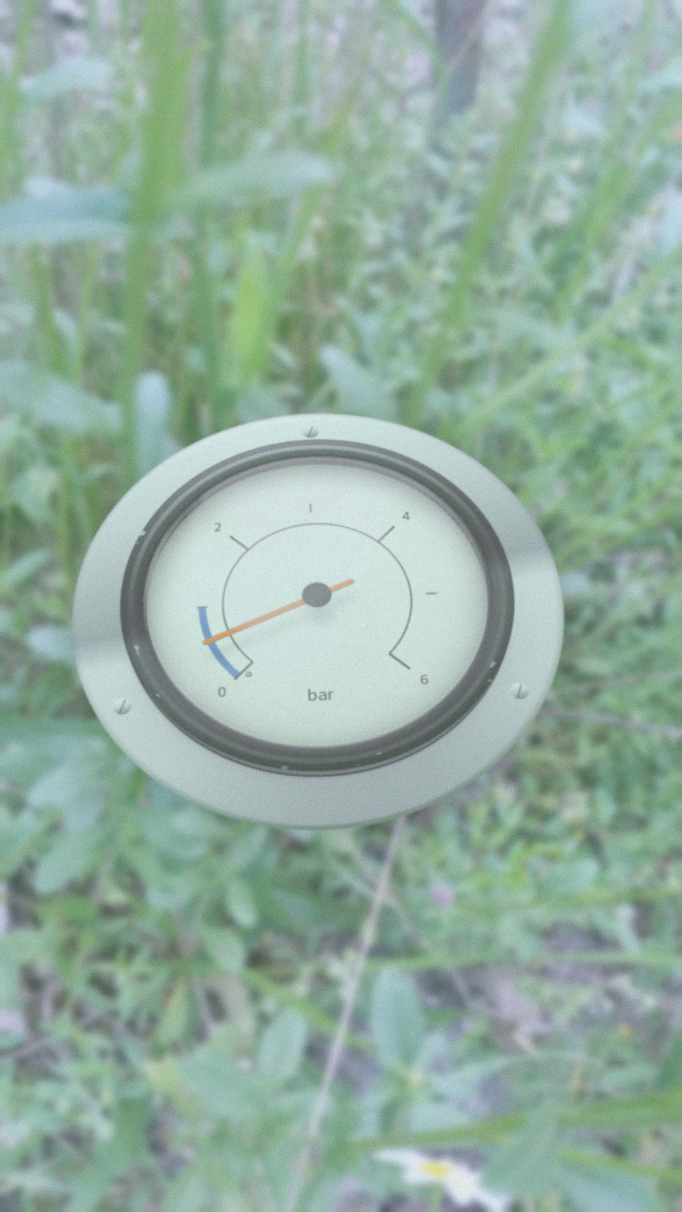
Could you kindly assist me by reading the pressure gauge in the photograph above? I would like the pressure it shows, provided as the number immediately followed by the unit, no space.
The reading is 0.5bar
